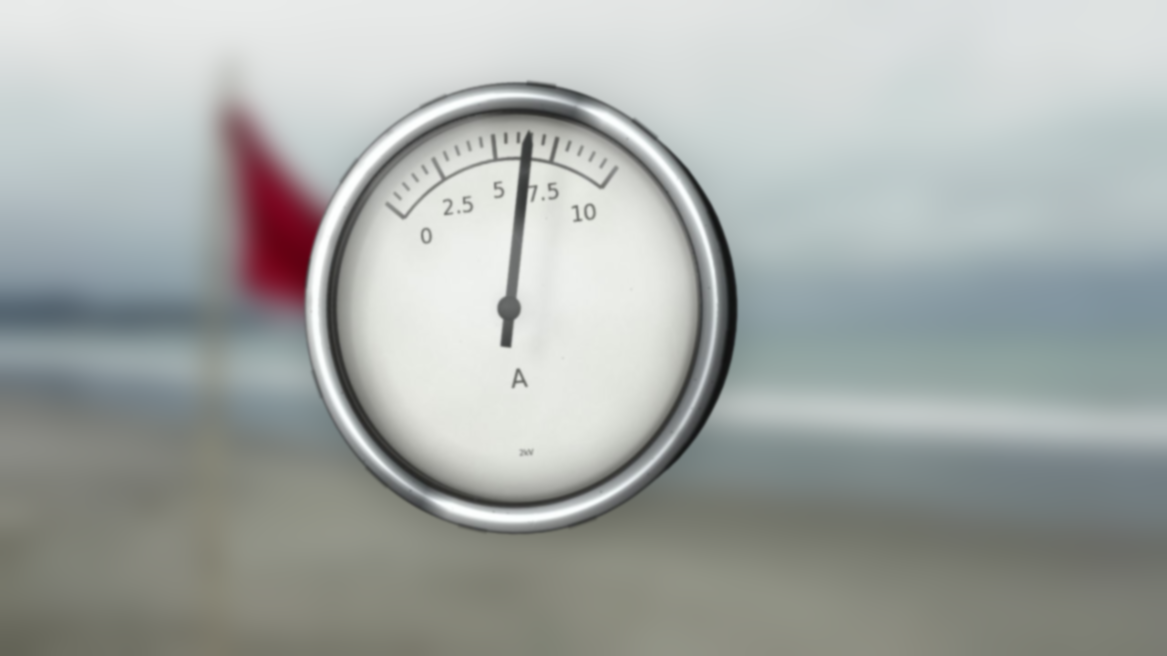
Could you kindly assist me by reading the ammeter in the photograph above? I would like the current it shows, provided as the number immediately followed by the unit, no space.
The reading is 6.5A
